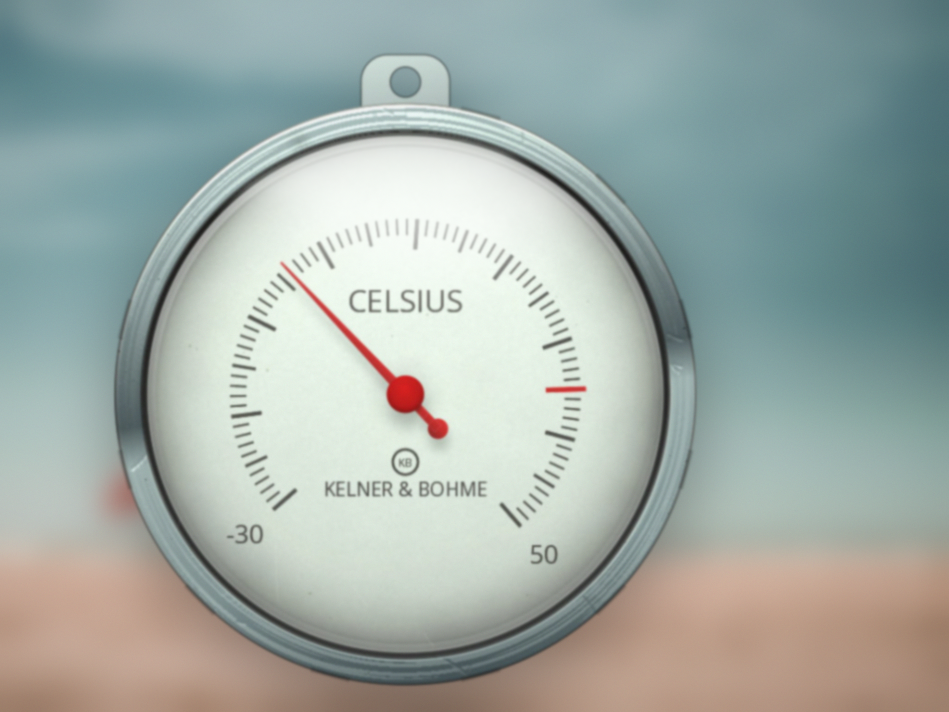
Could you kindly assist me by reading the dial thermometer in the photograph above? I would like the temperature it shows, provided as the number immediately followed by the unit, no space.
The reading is -4°C
